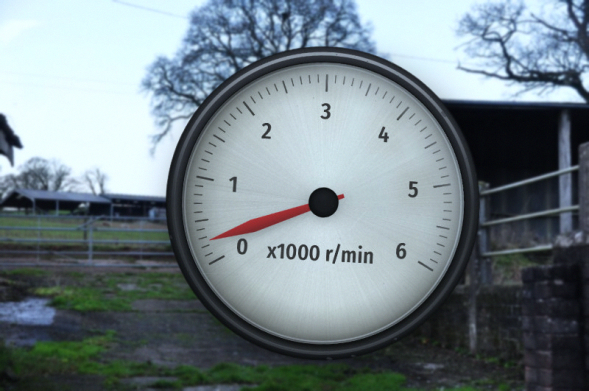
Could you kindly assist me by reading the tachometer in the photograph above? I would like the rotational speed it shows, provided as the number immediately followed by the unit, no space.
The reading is 250rpm
